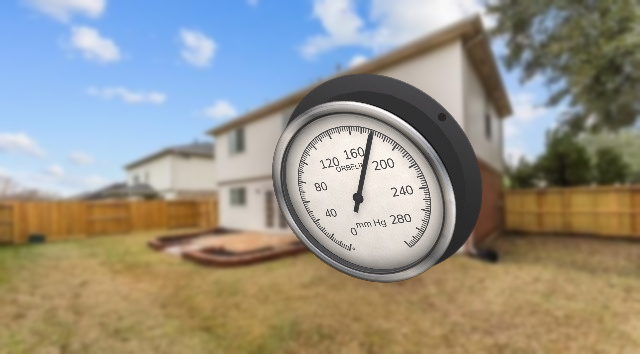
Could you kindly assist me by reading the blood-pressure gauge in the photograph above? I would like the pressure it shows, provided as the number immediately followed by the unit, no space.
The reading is 180mmHg
